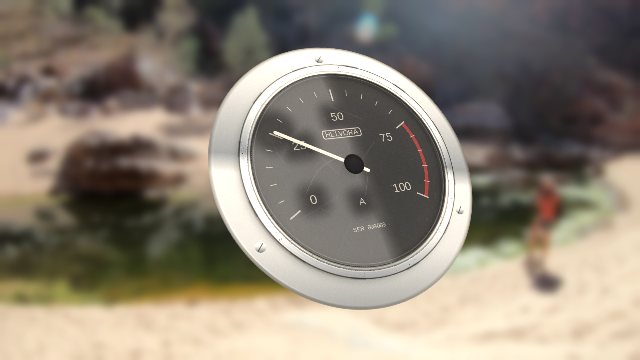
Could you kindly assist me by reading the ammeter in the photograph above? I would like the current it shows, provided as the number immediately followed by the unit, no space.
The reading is 25A
